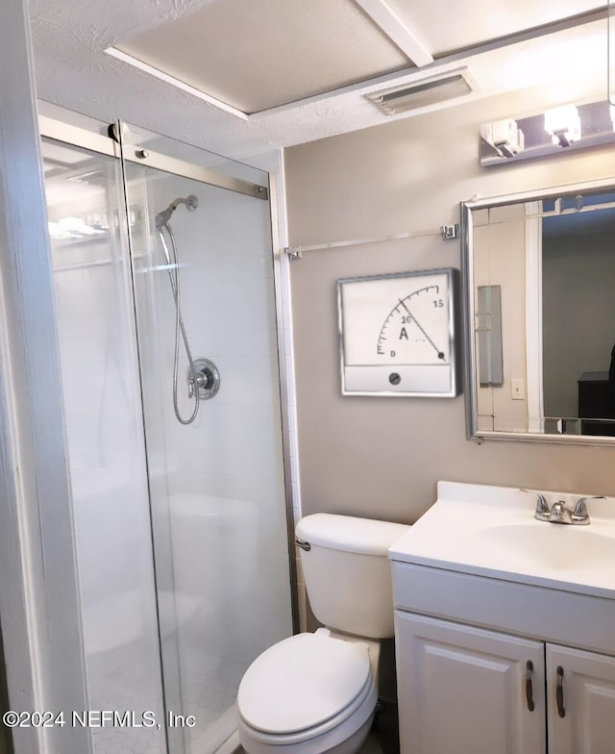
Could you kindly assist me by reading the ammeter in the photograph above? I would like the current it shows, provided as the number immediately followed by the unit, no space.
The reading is 11A
